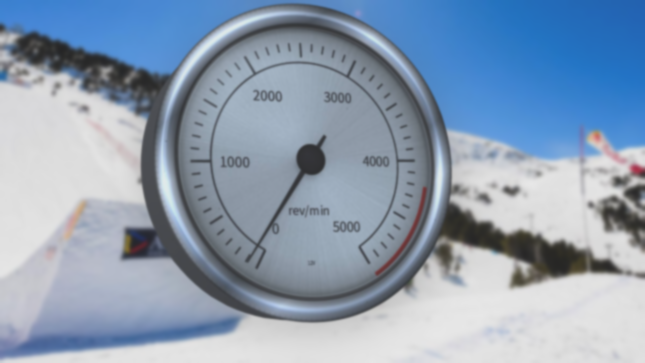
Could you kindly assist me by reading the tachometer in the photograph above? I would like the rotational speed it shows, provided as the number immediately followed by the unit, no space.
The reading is 100rpm
